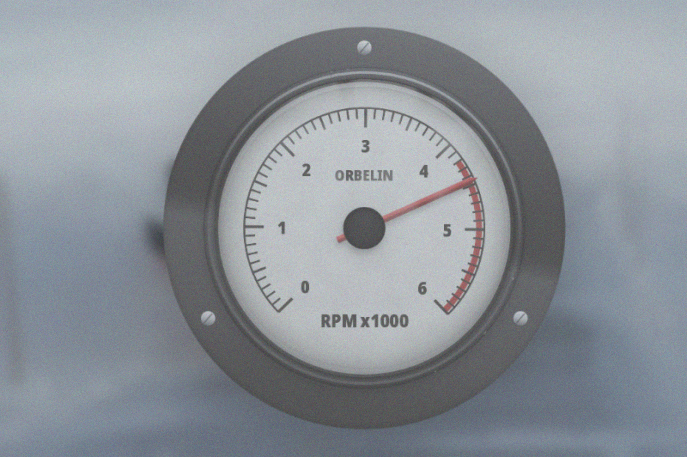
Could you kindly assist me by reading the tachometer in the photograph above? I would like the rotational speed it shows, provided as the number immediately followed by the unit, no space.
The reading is 4450rpm
